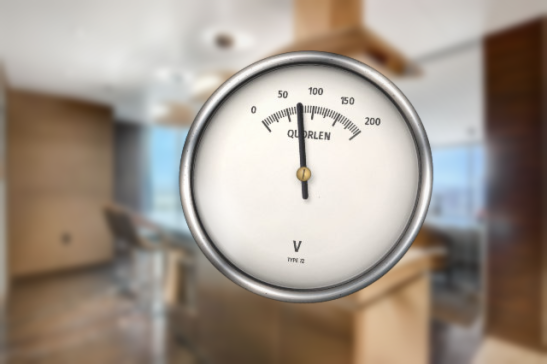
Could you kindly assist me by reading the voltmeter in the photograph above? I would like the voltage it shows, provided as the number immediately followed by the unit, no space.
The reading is 75V
